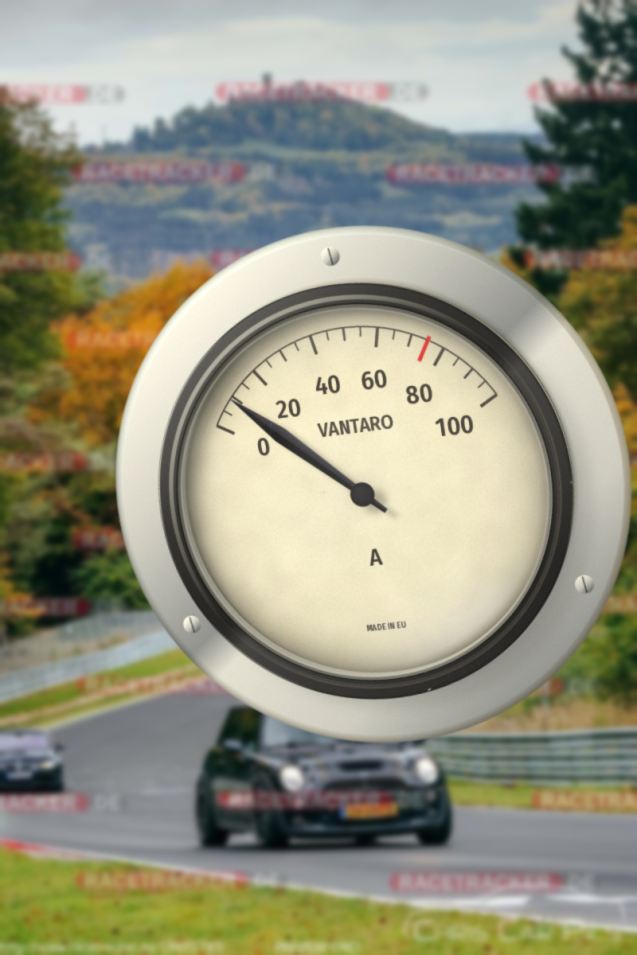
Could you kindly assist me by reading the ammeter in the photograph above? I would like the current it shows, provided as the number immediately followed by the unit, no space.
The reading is 10A
